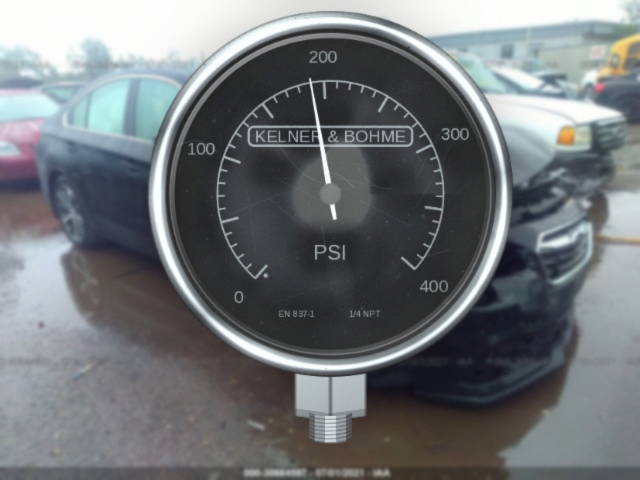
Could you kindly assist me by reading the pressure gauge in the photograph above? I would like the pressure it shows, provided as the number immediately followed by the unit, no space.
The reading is 190psi
